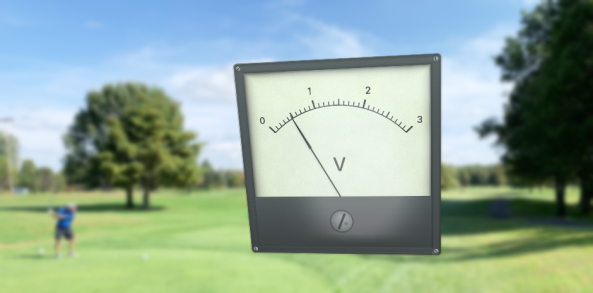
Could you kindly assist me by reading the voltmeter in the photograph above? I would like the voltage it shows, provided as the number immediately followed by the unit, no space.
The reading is 0.5V
